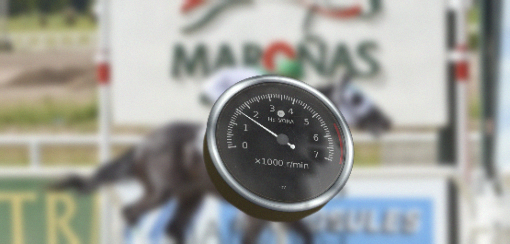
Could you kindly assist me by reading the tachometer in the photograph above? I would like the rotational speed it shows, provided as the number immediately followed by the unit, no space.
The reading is 1500rpm
